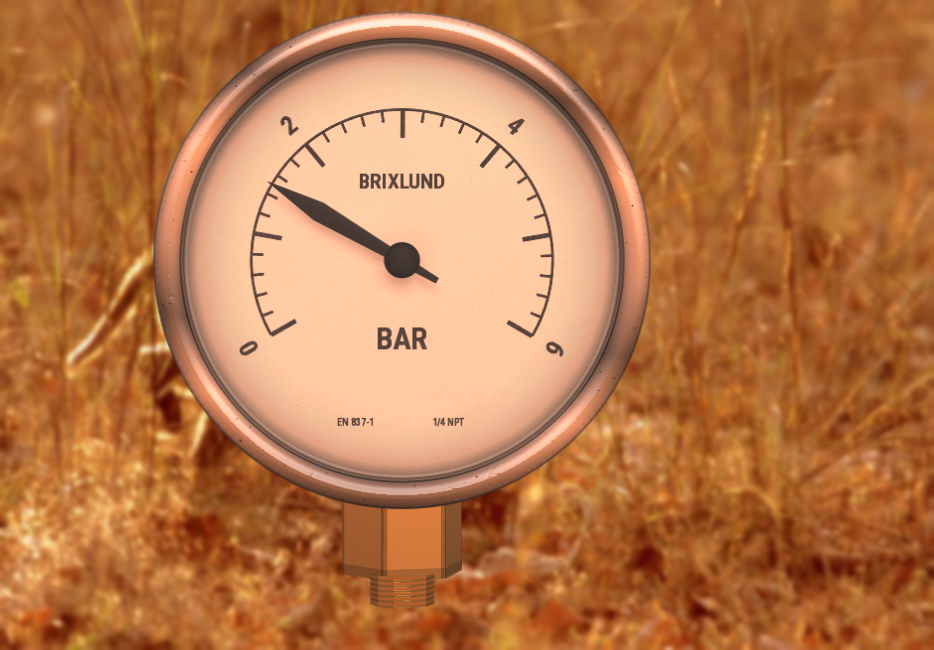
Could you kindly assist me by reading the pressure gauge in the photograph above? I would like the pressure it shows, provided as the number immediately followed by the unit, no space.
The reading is 1.5bar
